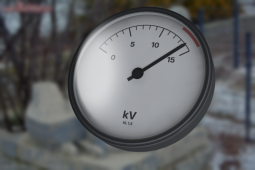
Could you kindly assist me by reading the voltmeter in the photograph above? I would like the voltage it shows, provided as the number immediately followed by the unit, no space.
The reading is 14kV
